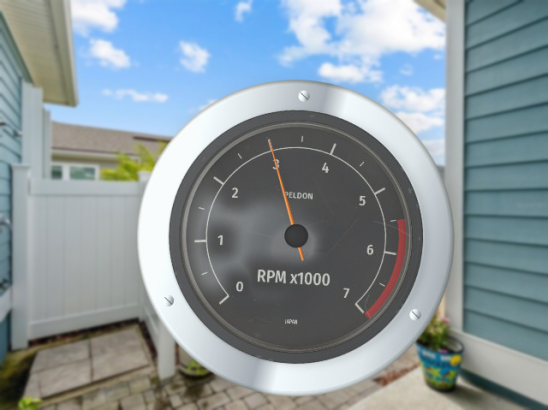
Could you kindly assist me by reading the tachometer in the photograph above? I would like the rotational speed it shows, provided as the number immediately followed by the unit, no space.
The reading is 3000rpm
